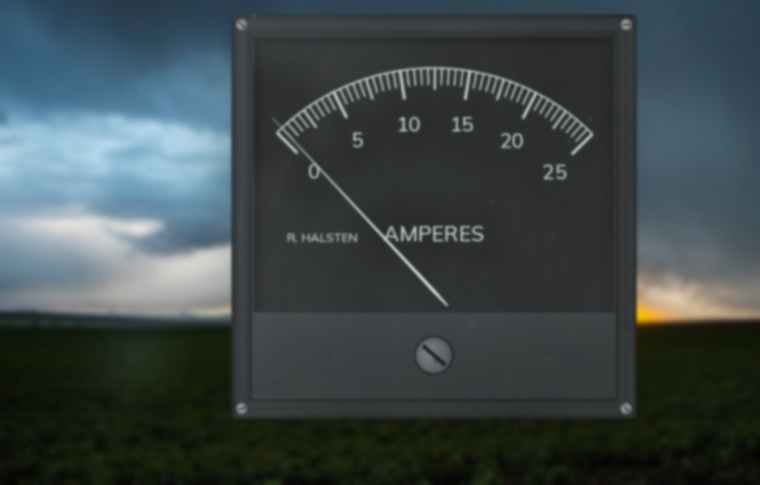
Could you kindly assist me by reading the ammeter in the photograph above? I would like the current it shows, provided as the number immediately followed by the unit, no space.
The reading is 0.5A
